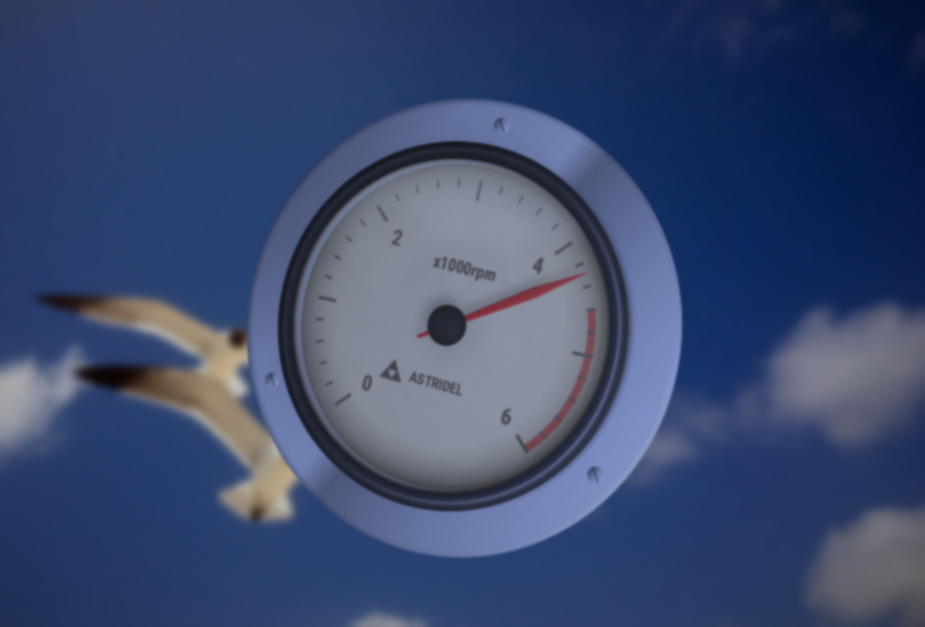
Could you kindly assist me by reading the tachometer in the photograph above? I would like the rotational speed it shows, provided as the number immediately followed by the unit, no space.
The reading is 4300rpm
